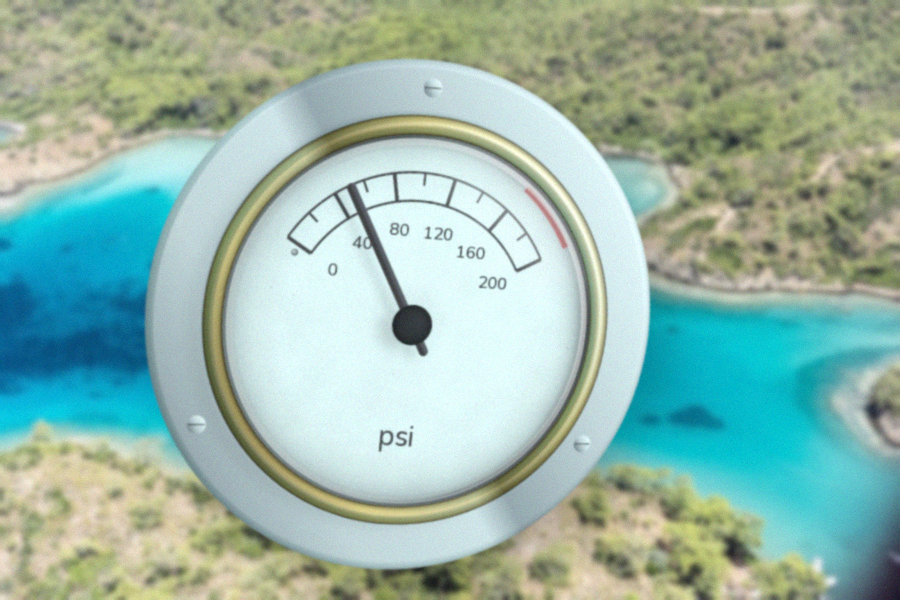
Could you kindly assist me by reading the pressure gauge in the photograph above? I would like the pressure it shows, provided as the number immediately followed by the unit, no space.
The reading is 50psi
